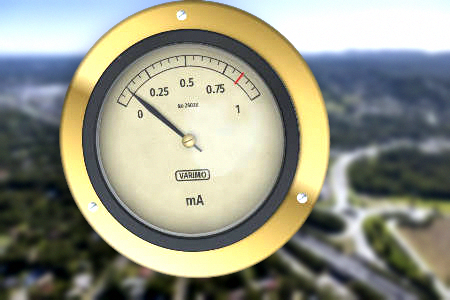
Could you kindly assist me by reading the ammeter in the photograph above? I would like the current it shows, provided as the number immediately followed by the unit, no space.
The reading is 0.1mA
